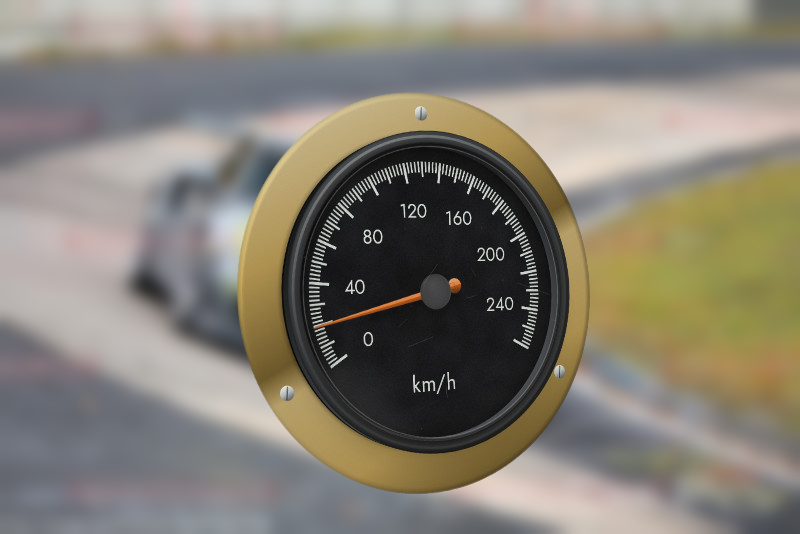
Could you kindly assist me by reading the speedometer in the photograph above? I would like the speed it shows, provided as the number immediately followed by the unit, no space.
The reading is 20km/h
